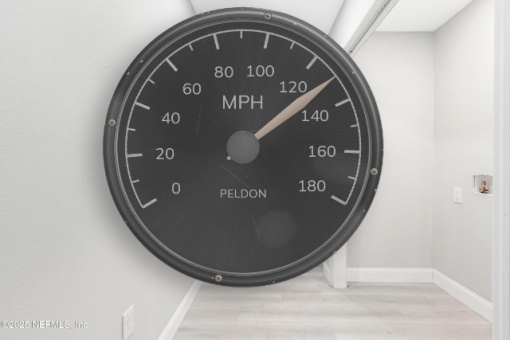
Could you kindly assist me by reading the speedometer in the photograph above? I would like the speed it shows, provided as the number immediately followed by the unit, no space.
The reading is 130mph
